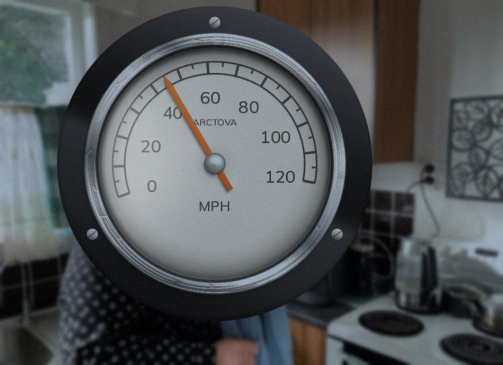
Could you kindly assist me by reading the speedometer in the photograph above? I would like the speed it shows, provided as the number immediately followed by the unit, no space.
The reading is 45mph
